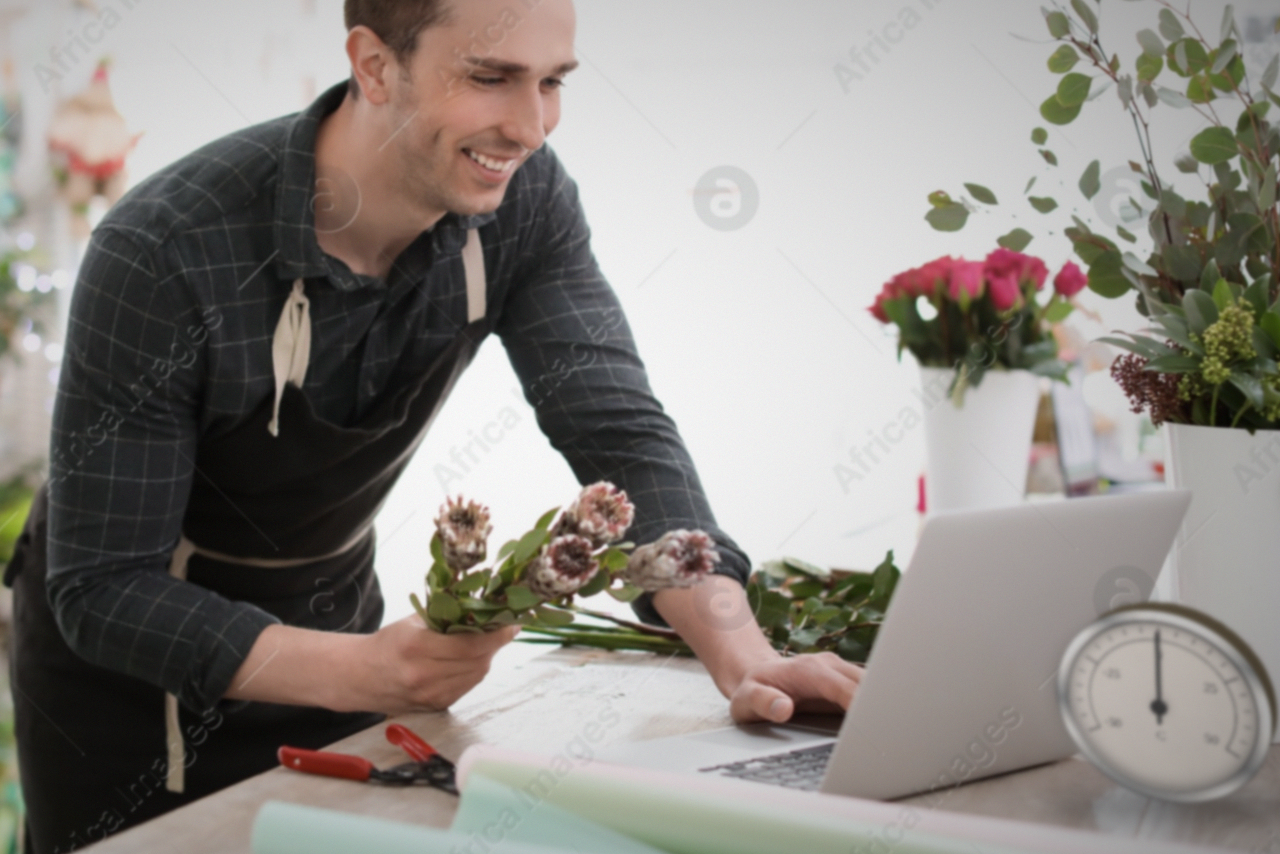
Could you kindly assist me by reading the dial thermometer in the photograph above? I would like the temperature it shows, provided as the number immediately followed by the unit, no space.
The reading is 0°C
